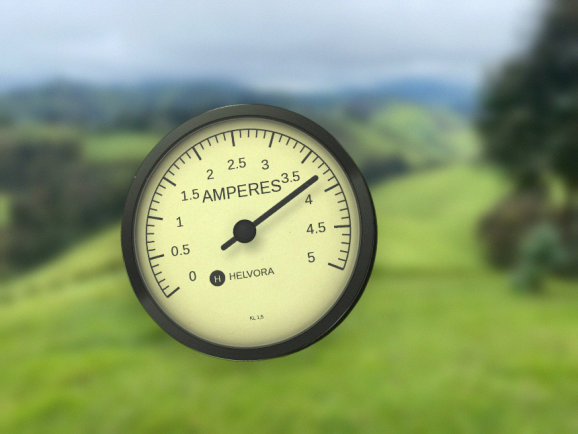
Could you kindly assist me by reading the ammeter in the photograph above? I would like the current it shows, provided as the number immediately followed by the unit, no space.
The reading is 3.8A
